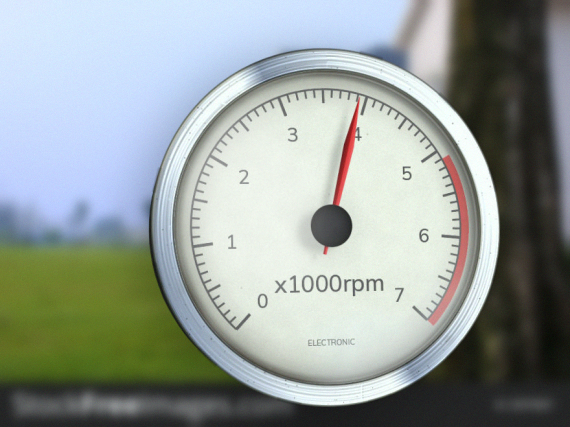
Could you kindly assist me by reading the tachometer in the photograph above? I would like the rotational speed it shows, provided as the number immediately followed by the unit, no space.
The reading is 3900rpm
